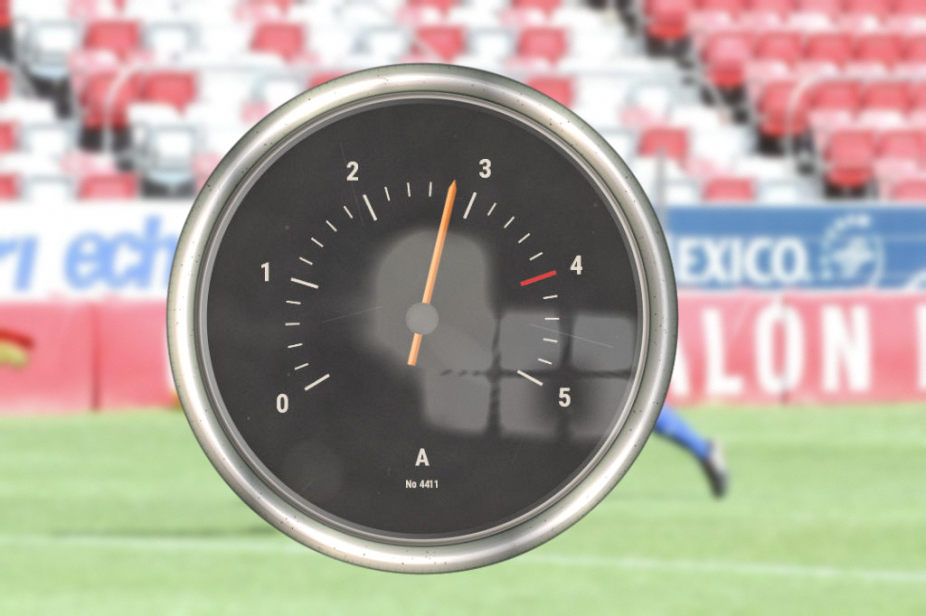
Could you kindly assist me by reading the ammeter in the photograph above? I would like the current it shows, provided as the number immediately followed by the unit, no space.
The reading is 2.8A
